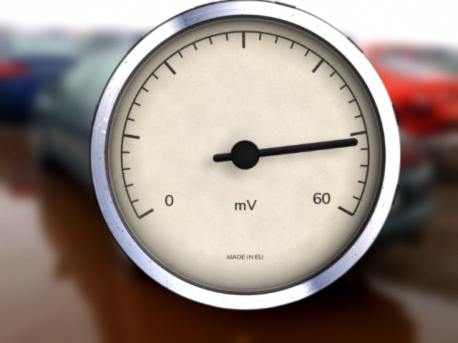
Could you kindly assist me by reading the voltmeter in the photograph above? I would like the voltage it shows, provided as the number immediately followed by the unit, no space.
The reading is 51mV
